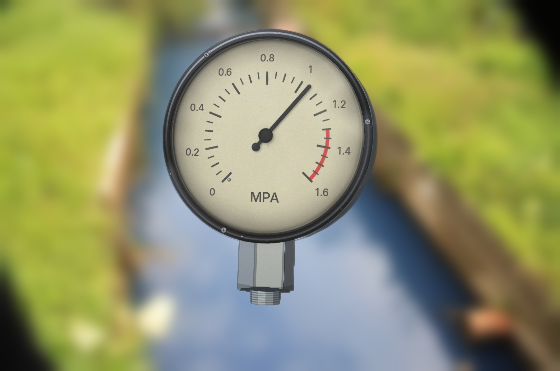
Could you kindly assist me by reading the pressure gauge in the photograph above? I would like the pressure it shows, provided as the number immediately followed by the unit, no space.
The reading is 1.05MPa
